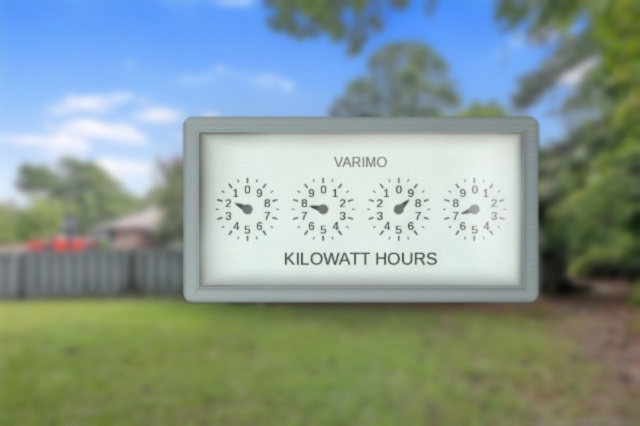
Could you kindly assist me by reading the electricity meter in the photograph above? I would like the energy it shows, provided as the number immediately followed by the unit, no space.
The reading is 1787kWh
